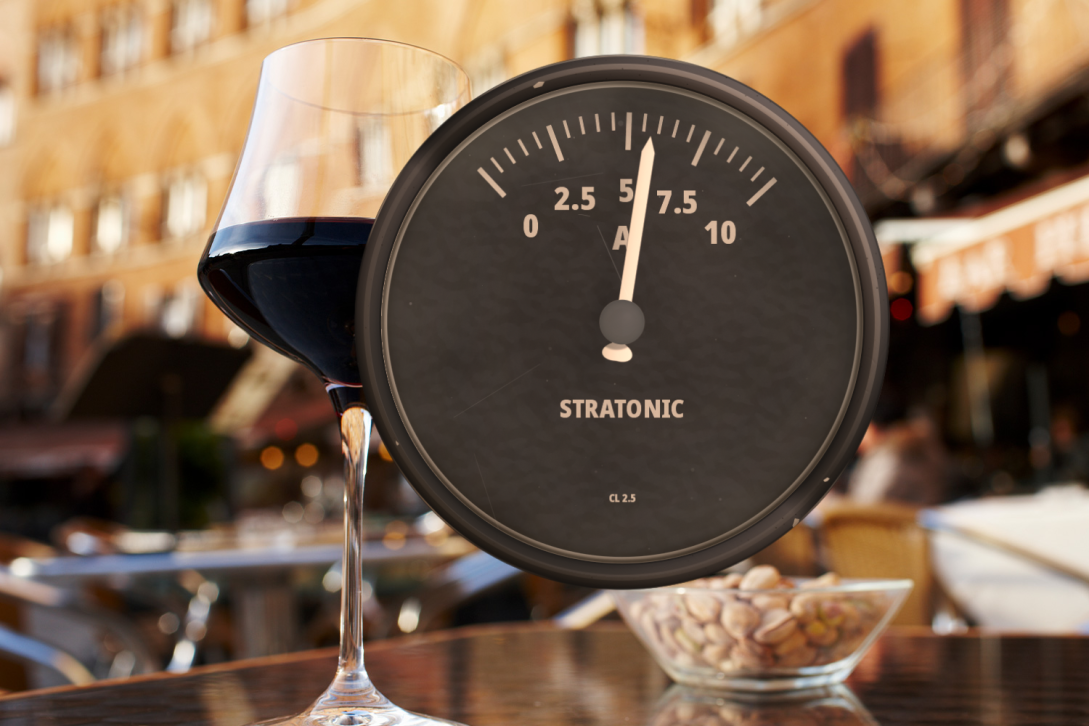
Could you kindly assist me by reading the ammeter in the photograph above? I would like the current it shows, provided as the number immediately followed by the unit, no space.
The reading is 5.75A
